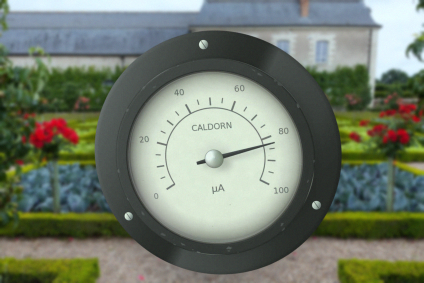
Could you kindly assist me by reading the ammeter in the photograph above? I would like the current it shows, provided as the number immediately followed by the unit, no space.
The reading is 82.5µA
